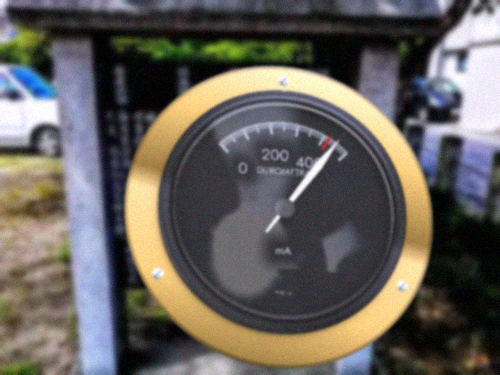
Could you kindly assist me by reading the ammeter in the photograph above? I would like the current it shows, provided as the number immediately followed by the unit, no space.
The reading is 450mA
